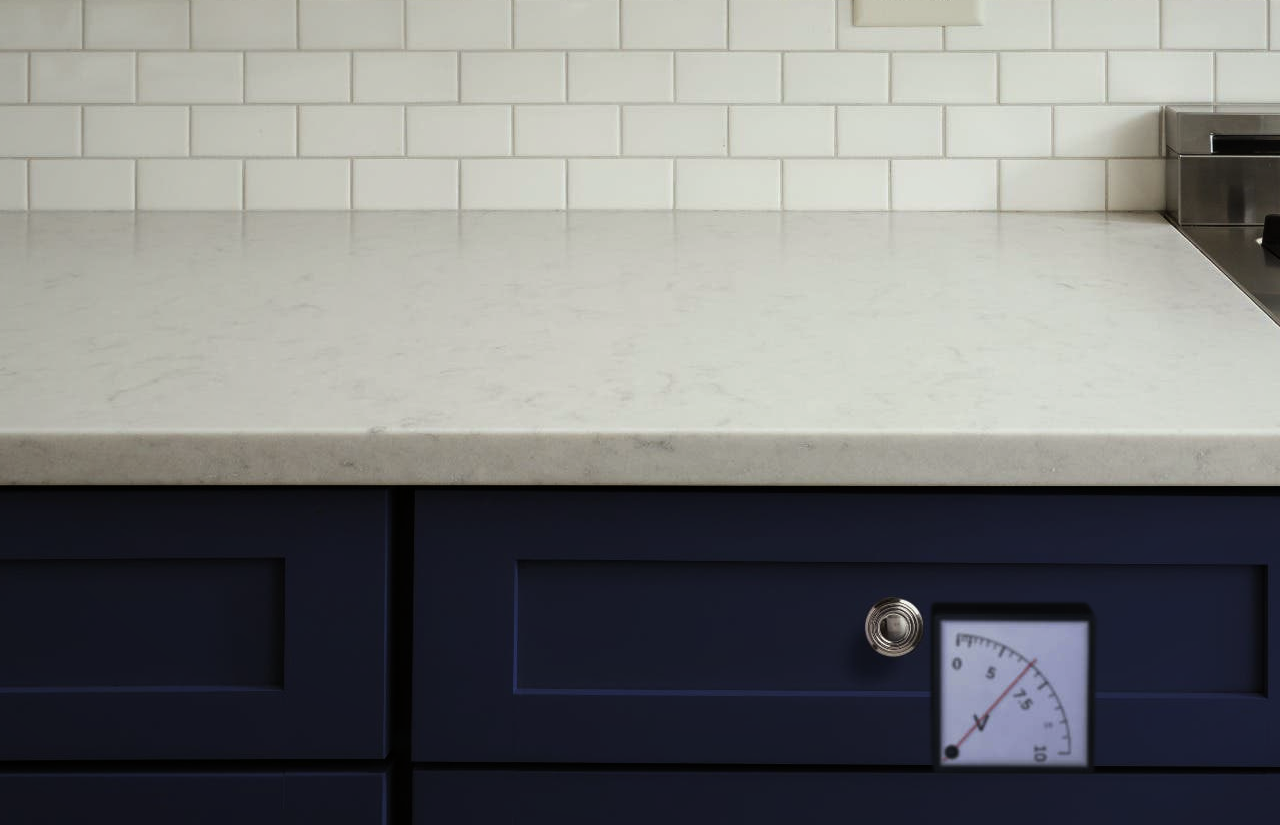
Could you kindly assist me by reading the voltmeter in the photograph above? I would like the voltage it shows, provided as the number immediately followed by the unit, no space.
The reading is 6.5V
